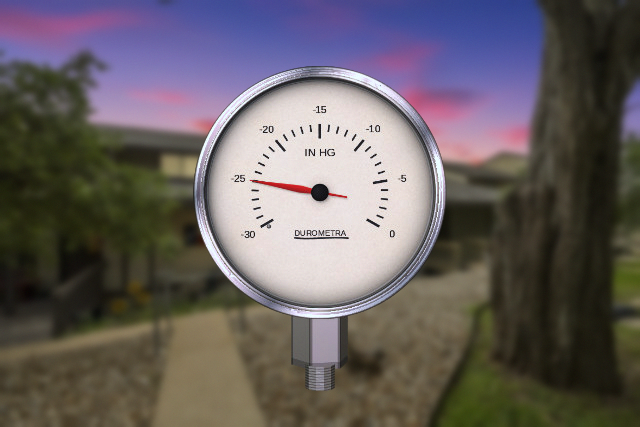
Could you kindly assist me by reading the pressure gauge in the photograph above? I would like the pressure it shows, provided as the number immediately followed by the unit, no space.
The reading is -25inHg
